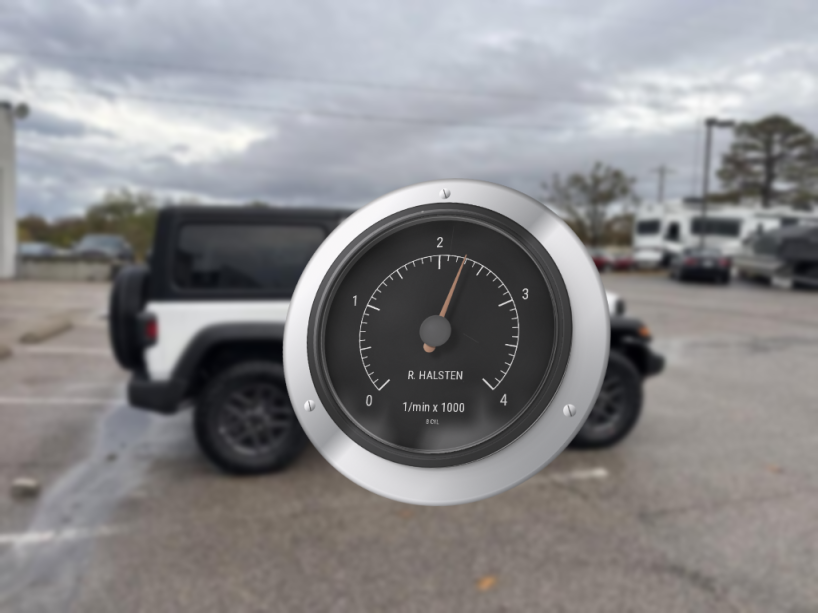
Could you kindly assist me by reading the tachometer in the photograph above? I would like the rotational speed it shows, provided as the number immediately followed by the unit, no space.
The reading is 2300rpm
